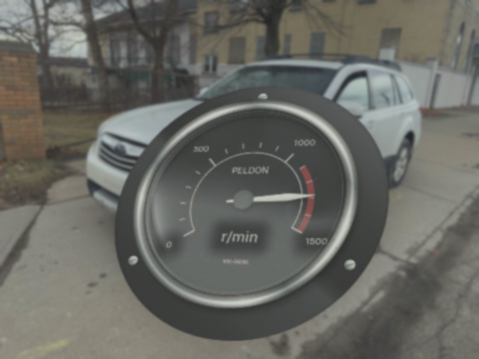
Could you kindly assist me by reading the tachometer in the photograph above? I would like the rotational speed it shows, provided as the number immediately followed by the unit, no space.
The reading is 1300rpm
